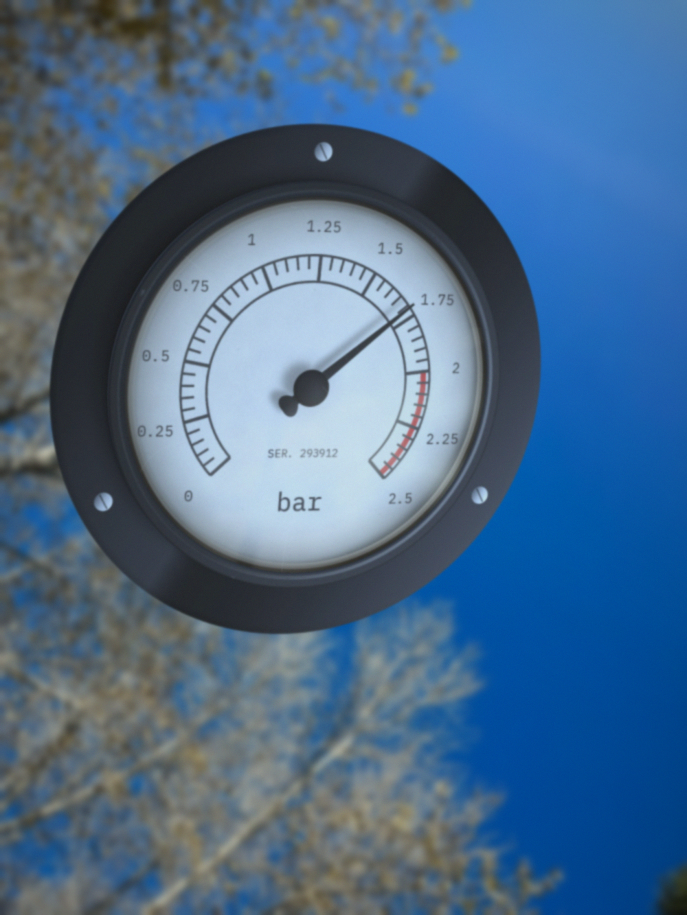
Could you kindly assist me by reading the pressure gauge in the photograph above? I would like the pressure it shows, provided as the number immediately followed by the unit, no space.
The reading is 1.7bar
